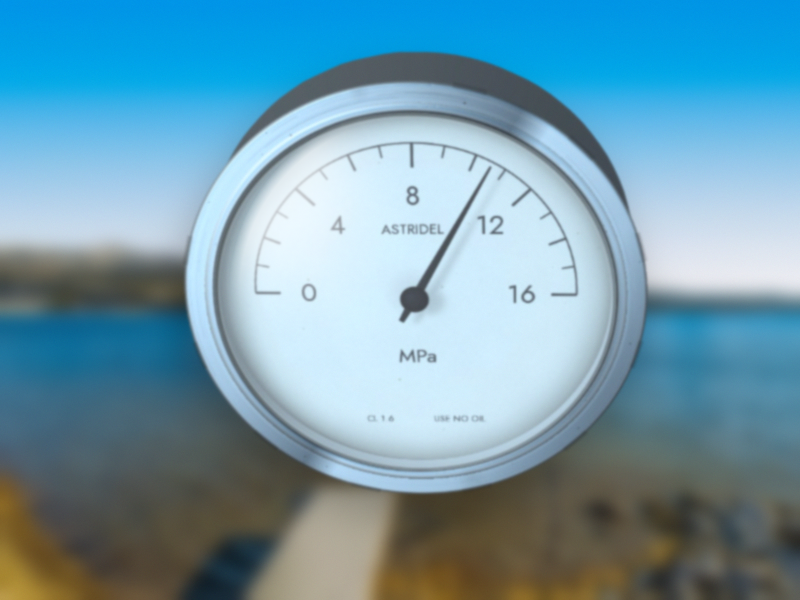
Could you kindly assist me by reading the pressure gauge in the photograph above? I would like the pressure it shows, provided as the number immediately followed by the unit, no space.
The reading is 10.5MPa
